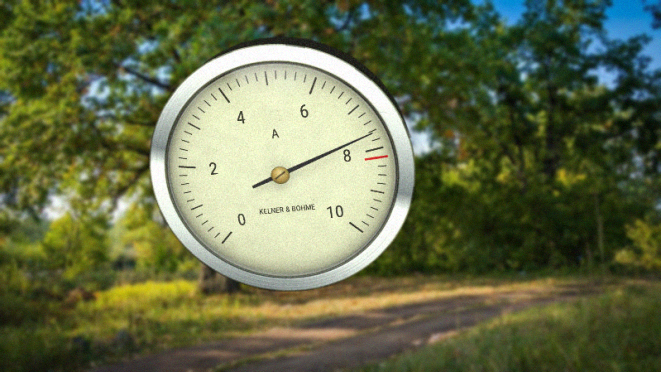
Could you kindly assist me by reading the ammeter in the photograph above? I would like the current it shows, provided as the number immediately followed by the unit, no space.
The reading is 7.6A
